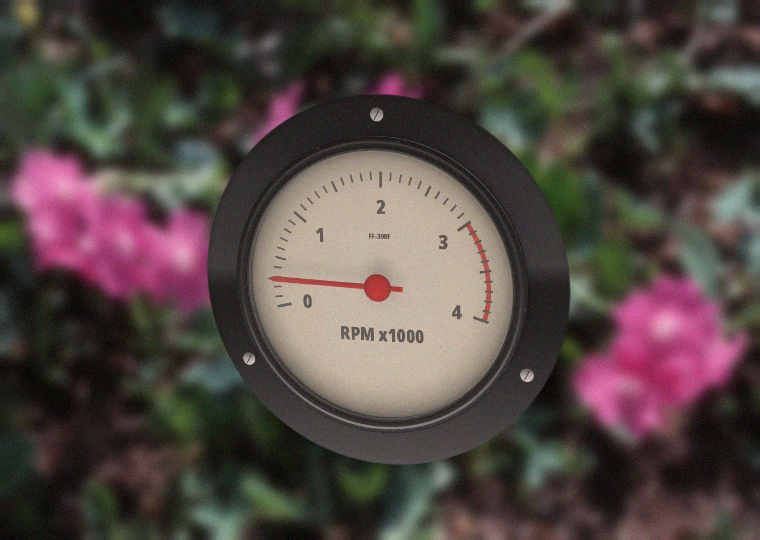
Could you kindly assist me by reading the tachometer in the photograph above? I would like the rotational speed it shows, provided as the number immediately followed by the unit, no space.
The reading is 300rpm
